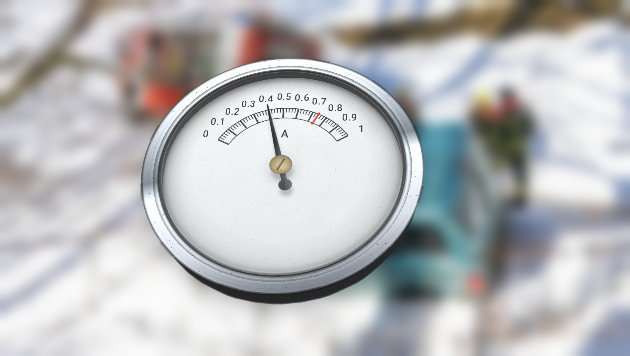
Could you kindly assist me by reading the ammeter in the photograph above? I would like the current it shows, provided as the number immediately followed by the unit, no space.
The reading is 0.4A
